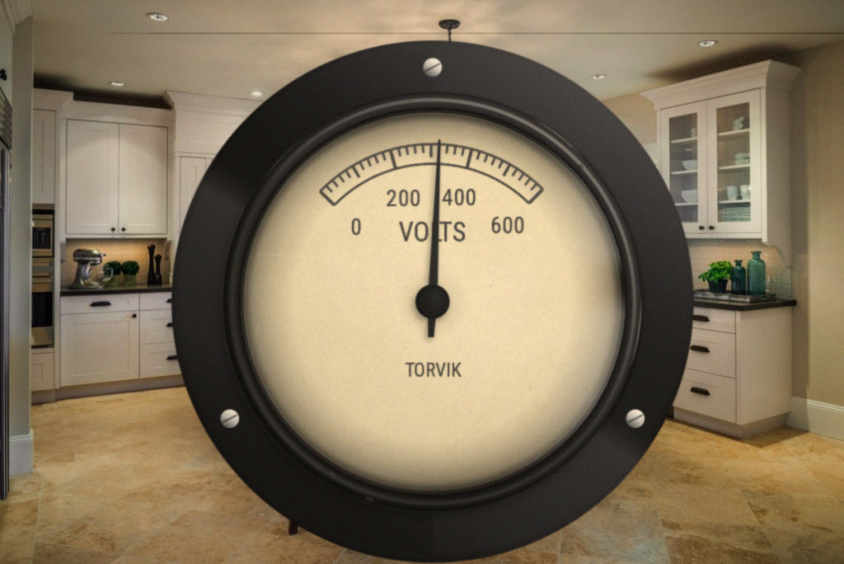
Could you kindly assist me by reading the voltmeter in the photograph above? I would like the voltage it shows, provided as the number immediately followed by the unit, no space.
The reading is 320V
